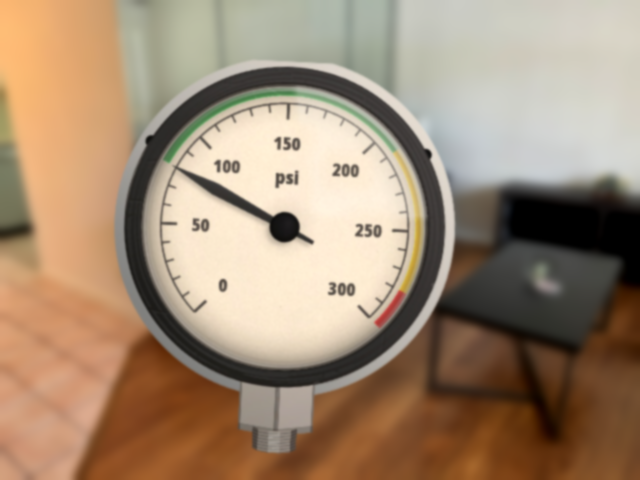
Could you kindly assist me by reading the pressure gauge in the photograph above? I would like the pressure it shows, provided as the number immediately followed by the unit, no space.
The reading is 80psi
